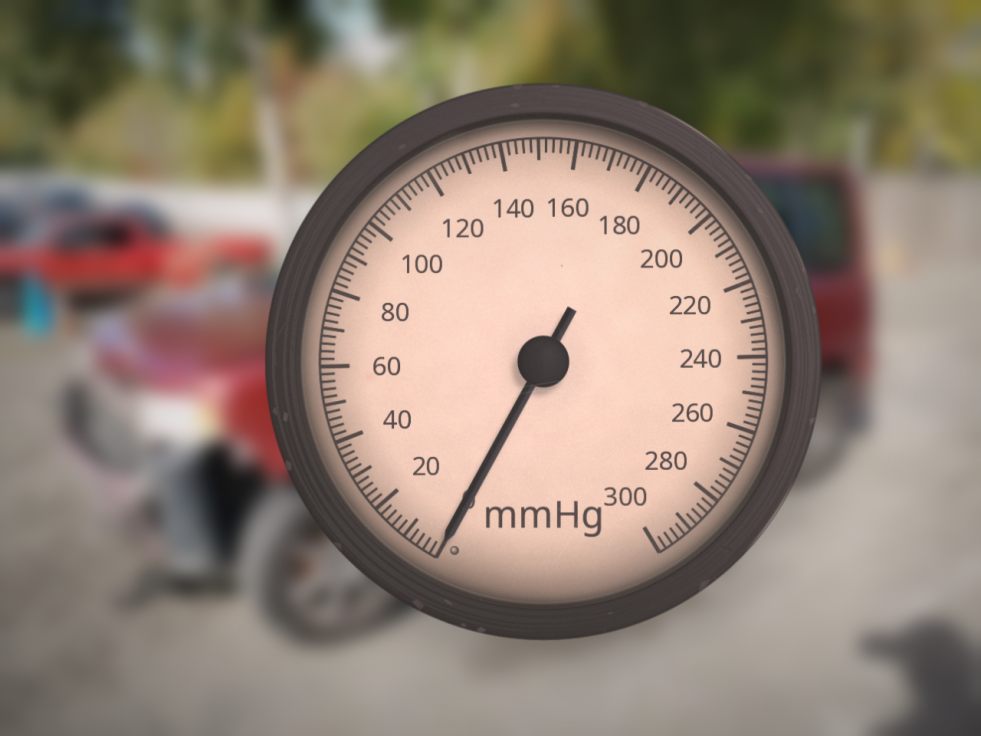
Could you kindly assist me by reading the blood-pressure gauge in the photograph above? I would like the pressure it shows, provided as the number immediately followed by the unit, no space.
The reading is 0mmHg
